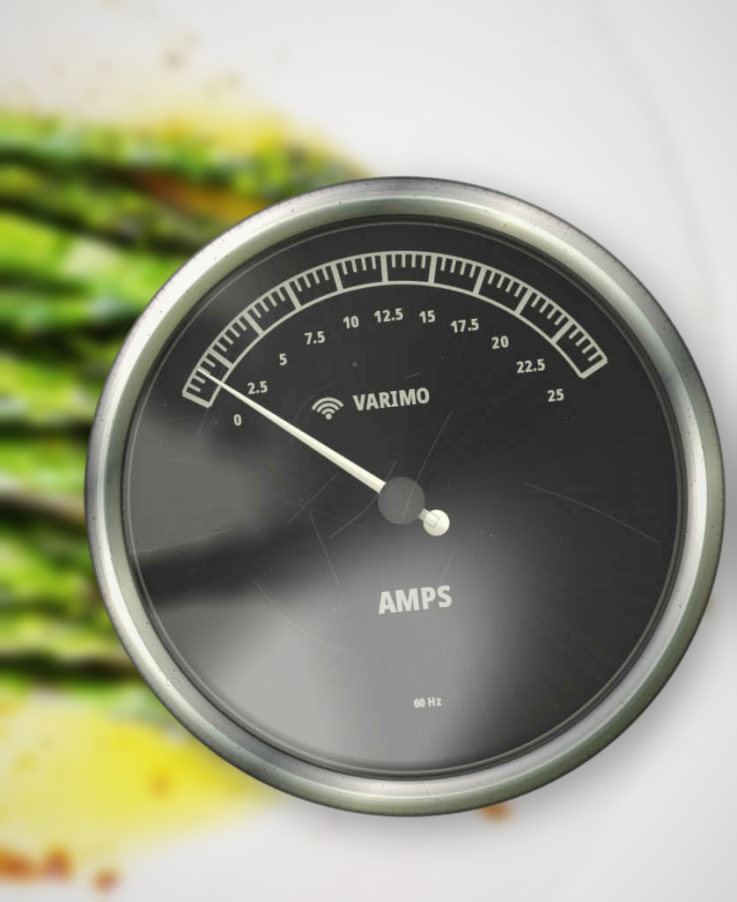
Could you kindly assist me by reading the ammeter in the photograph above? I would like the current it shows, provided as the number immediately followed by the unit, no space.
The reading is 1.5A
